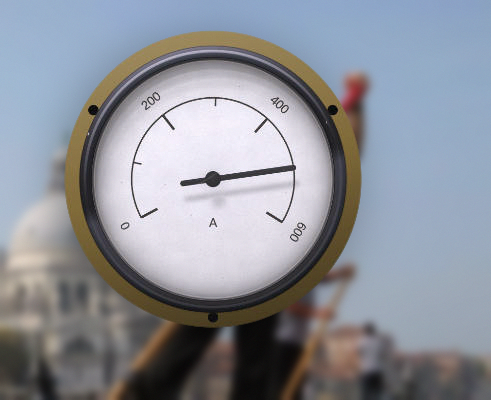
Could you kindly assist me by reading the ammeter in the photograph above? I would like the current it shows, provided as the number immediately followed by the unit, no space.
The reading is 500A
